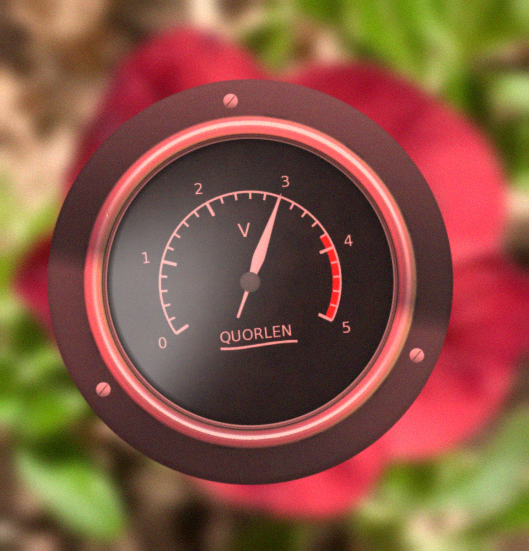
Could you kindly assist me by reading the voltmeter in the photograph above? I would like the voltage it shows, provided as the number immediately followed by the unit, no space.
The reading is 3V
